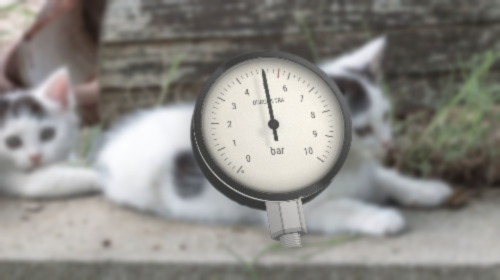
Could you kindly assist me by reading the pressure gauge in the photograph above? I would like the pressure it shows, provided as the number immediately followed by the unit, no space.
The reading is 5bar
